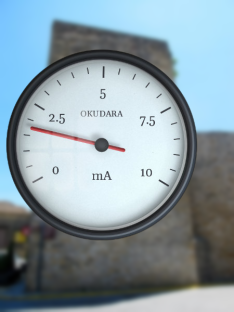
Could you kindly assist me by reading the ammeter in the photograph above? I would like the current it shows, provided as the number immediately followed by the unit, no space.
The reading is 1.75mA
